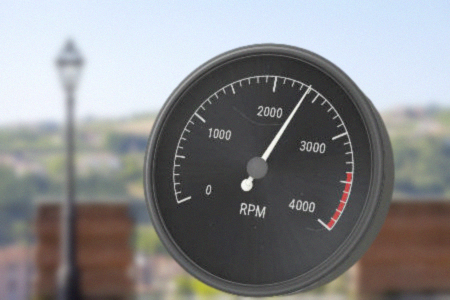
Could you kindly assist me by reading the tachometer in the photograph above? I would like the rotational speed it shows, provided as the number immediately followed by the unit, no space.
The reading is 2400rpm
